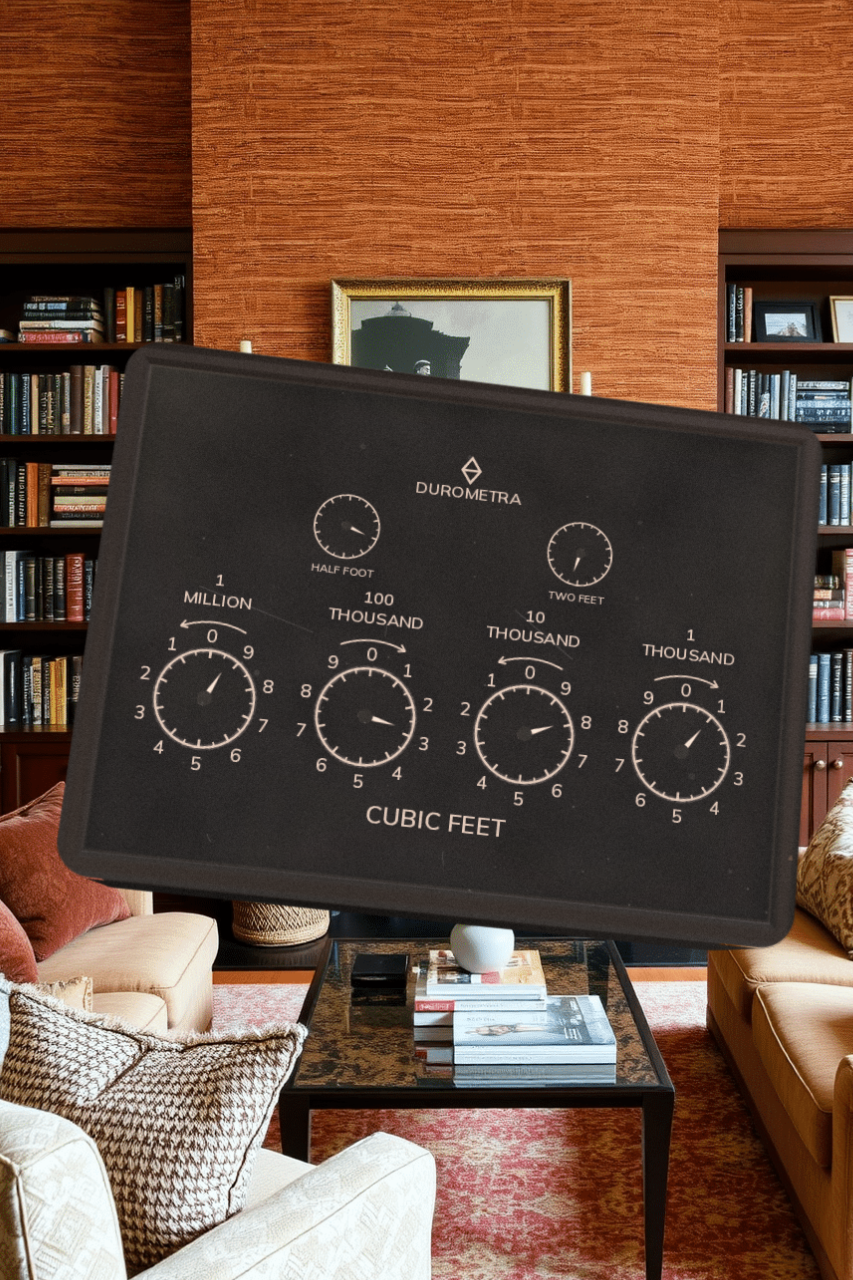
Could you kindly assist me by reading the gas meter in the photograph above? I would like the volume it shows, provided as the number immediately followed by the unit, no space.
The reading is 928100ft³
